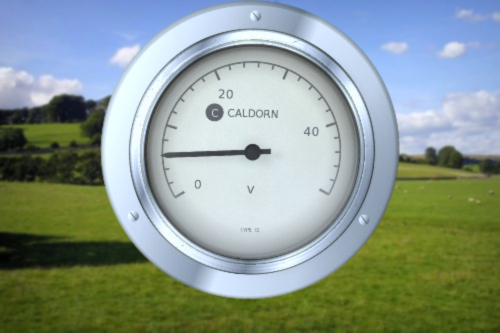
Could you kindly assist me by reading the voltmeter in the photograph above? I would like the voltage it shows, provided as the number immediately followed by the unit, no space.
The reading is 6V
